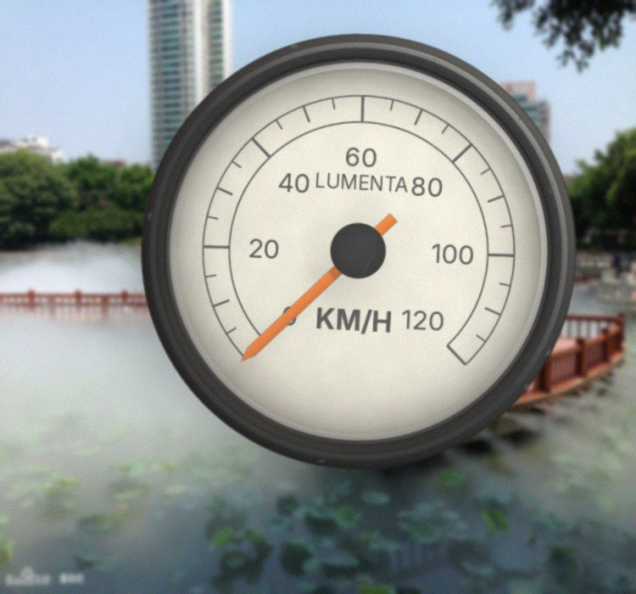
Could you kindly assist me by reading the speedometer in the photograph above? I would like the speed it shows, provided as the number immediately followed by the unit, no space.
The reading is 0km/h
